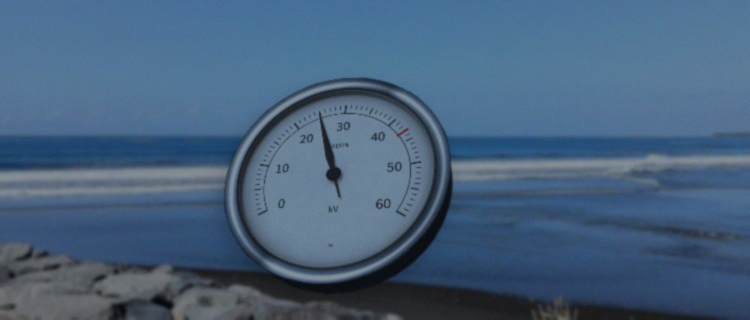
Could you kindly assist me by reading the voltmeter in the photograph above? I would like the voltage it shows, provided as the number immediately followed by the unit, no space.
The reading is 25kV
